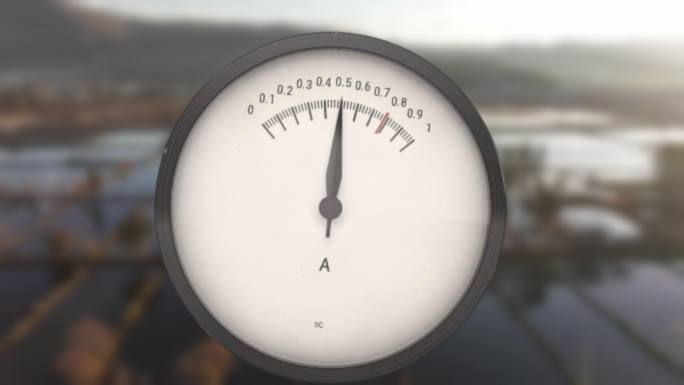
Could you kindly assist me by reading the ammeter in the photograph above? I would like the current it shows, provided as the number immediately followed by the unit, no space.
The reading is 0.5A
